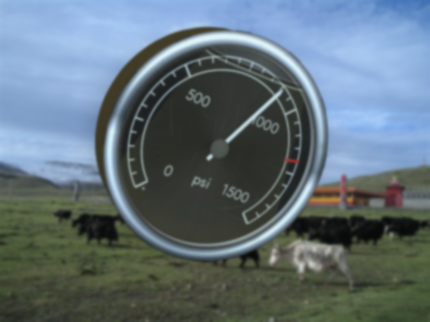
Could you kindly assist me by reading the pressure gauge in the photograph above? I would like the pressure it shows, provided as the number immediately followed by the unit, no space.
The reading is 900psi
